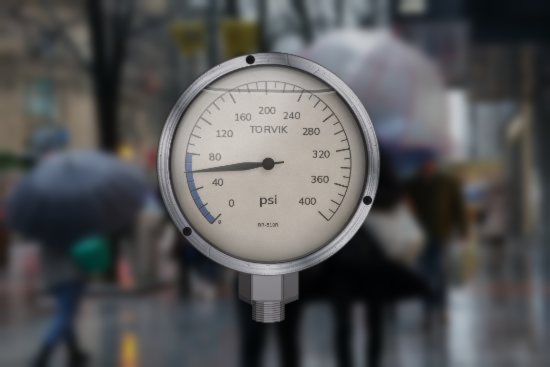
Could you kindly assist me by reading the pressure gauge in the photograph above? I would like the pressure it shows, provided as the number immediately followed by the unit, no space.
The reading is 60psi
